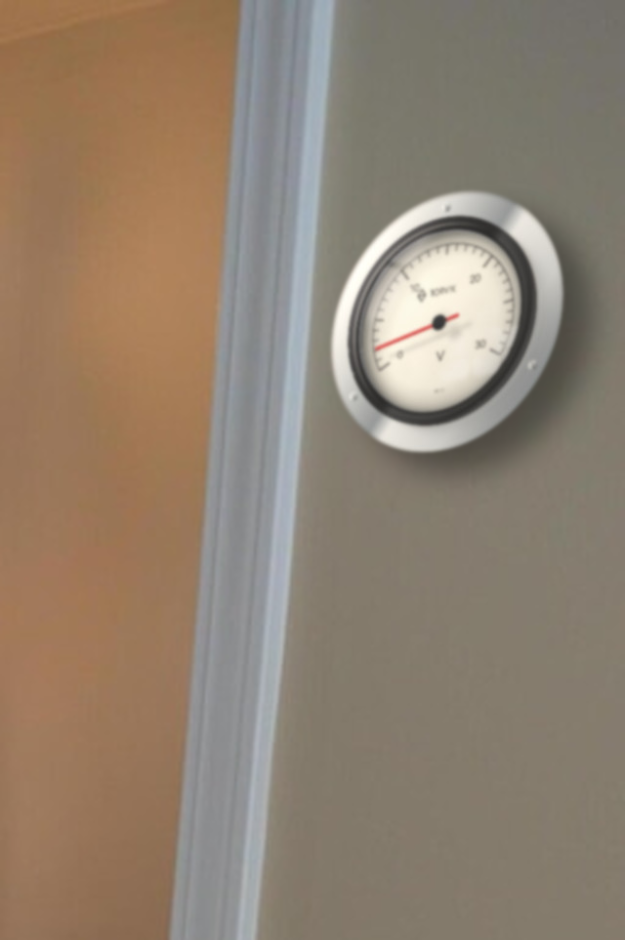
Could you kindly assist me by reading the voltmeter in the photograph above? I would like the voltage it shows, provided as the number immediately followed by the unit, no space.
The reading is 2V
